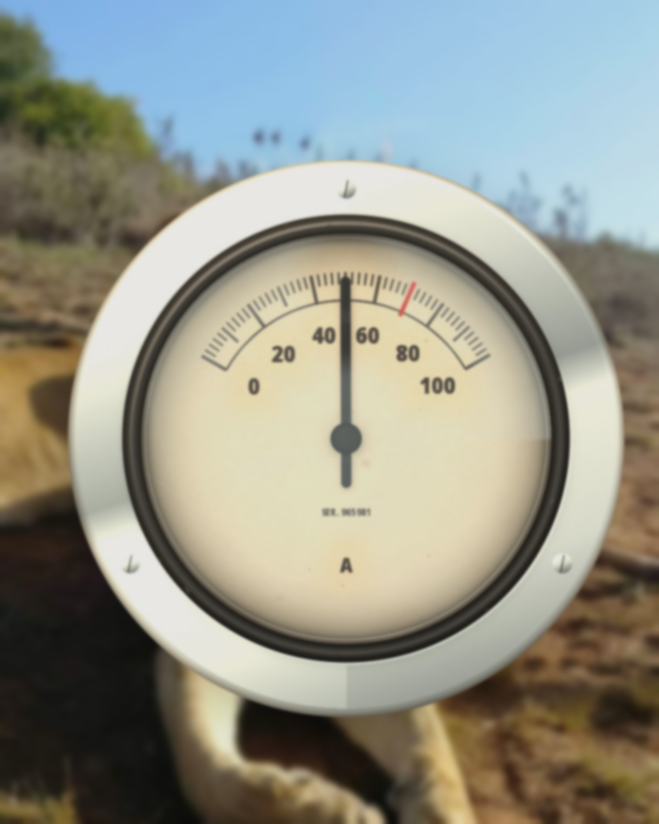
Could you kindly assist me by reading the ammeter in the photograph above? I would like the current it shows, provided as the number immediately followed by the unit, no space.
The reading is 50A
